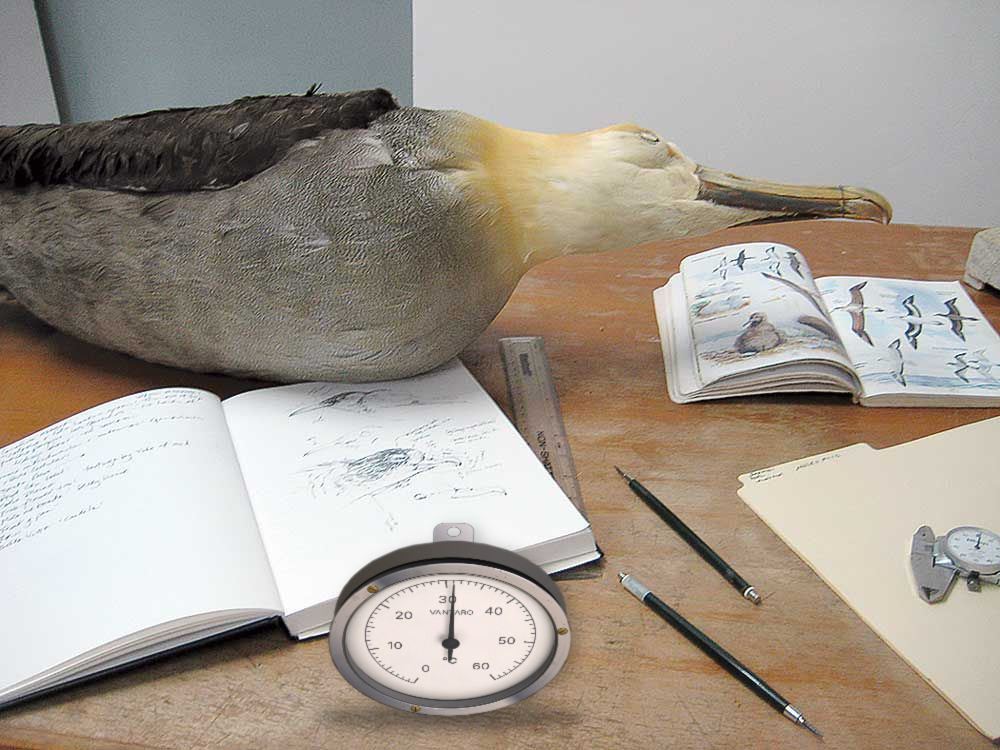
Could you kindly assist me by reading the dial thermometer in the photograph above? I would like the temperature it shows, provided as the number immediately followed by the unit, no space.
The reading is 31°C
